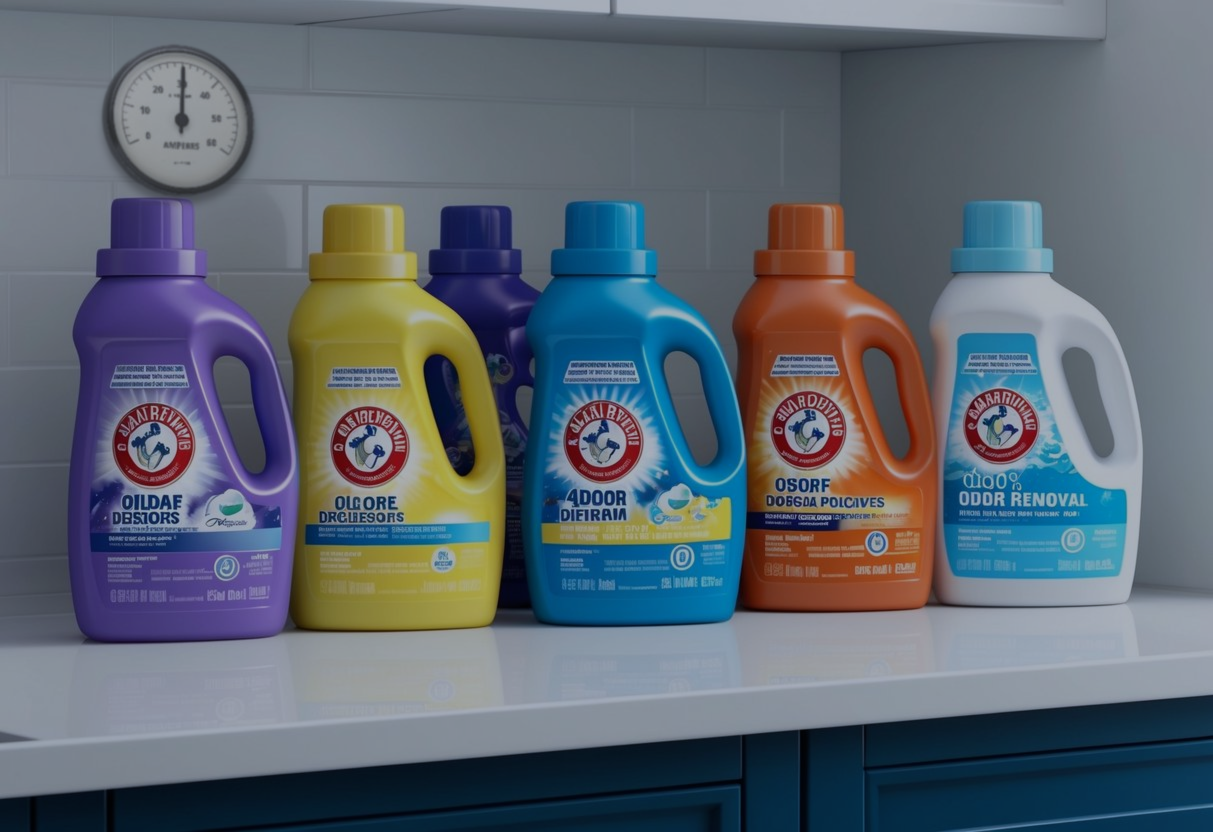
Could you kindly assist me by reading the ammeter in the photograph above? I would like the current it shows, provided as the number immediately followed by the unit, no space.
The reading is 30A
